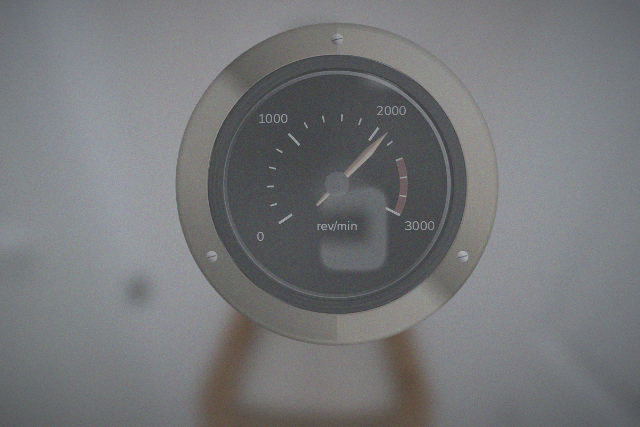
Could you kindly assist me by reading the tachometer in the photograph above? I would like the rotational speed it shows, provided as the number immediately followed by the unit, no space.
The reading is 2100rpm
